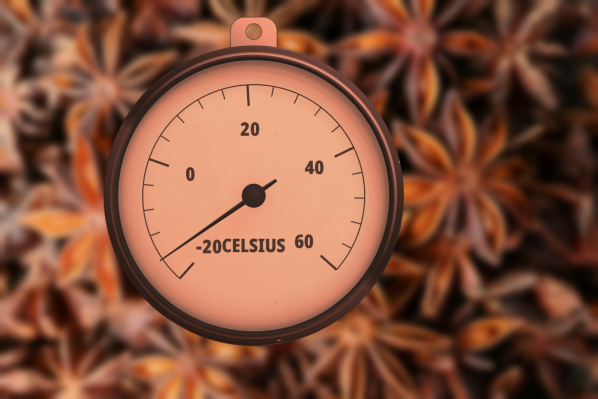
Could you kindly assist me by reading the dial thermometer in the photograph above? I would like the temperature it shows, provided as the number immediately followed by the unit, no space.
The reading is -16°C
